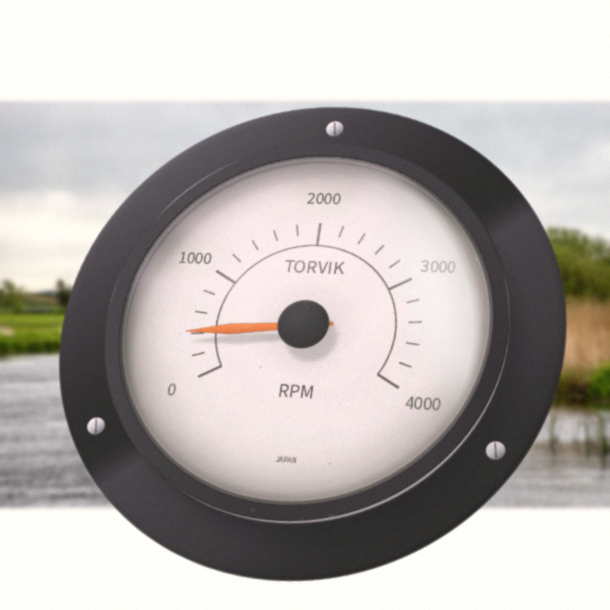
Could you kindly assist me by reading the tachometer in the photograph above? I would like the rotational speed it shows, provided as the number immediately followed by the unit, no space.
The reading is 400rpm
